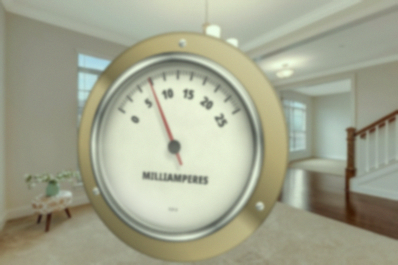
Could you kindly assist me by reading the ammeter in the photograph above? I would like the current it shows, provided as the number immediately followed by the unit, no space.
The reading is 7.5mA
